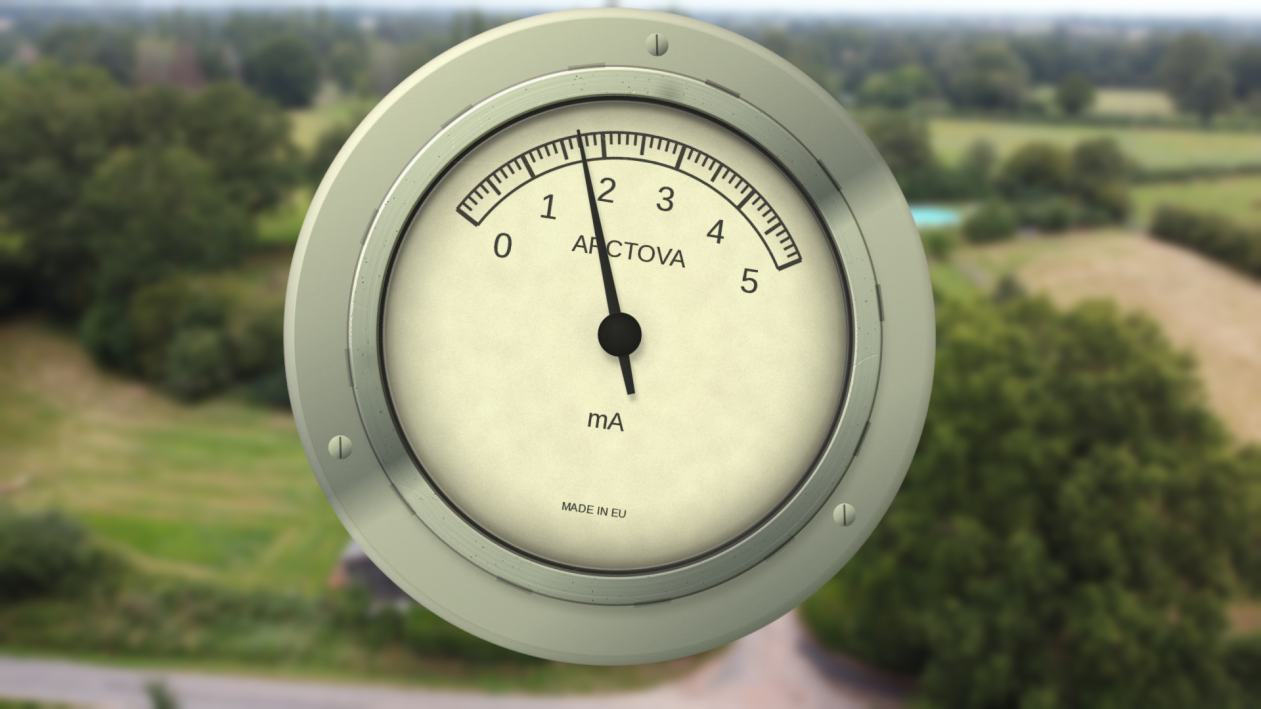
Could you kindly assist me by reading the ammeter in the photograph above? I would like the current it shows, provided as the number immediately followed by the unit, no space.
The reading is 1.7mA
